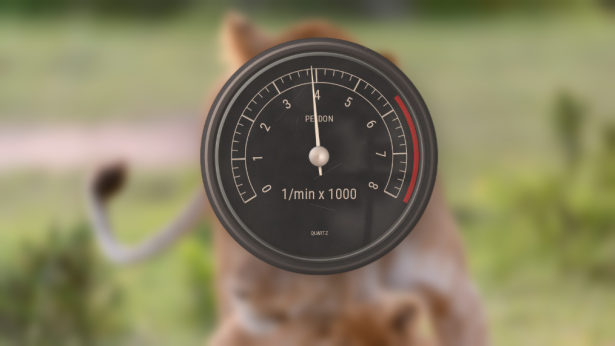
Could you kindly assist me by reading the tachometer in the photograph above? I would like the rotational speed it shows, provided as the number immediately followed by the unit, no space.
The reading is 3900rpm
